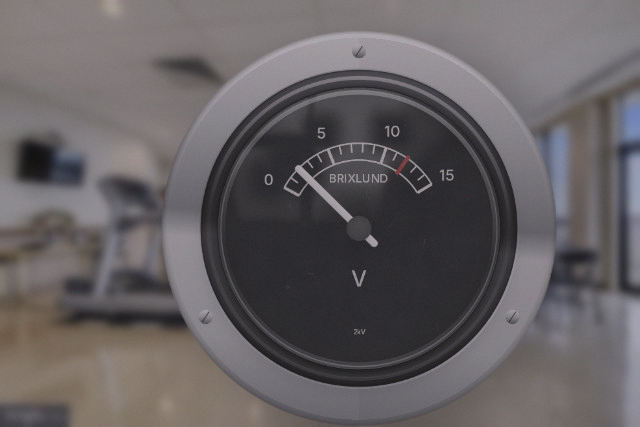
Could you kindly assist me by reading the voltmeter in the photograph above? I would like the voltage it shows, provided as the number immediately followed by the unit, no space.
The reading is 2V
